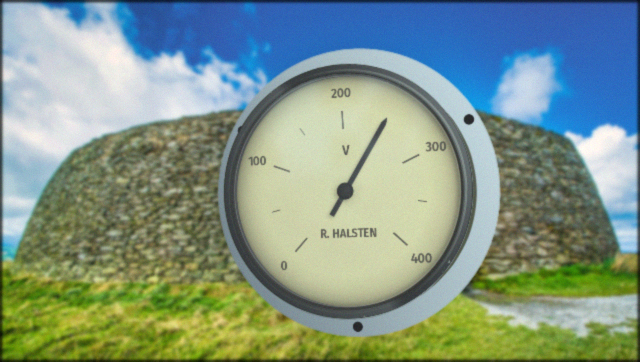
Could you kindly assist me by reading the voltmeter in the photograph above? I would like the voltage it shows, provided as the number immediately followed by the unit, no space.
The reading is 250V
